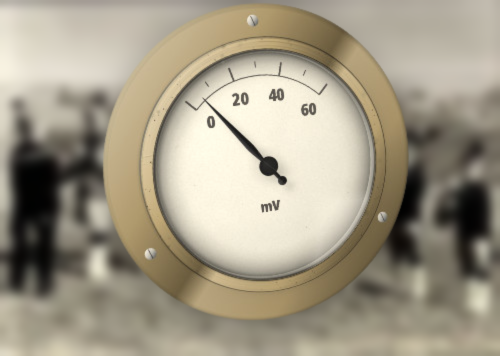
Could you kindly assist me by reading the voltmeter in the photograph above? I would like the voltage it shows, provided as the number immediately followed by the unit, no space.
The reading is 5mV
